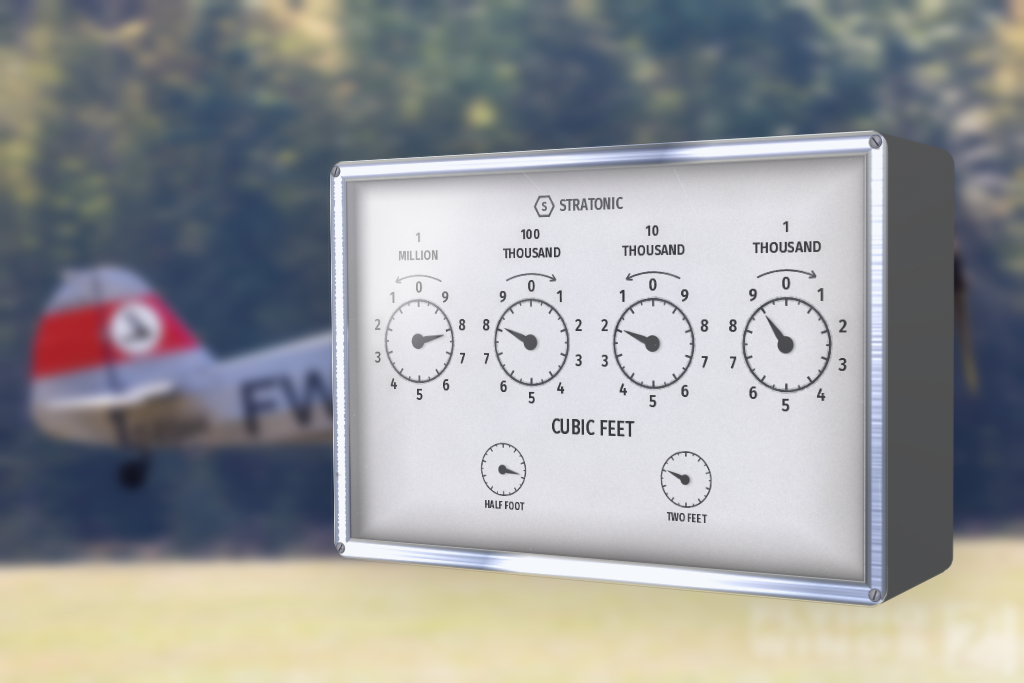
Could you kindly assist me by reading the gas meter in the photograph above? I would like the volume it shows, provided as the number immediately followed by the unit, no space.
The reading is 781900ft³
